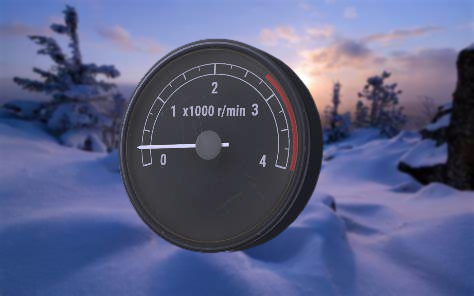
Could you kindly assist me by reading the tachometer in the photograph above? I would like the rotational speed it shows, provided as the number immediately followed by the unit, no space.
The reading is 250rpm
